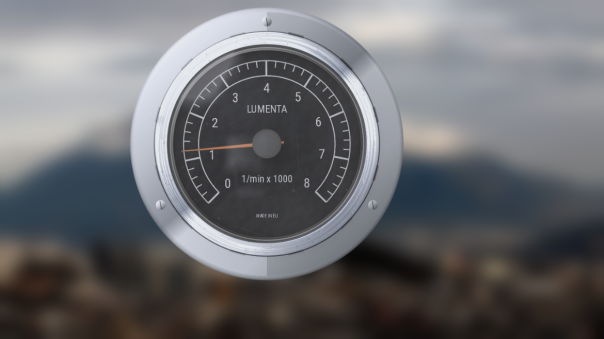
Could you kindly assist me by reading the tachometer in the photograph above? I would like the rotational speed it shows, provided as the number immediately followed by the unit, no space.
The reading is 1200rpm
